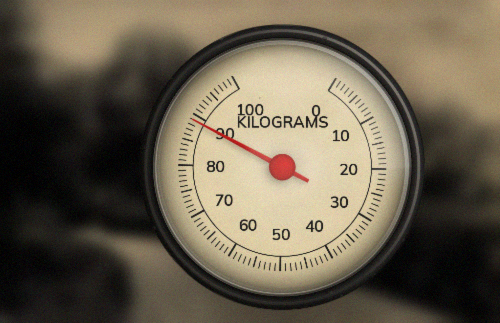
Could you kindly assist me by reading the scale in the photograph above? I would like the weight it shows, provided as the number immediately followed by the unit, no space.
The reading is 89kg
